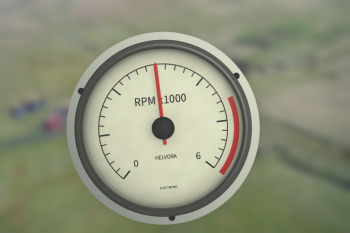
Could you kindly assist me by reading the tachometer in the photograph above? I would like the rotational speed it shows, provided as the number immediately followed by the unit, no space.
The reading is 3000rpm
